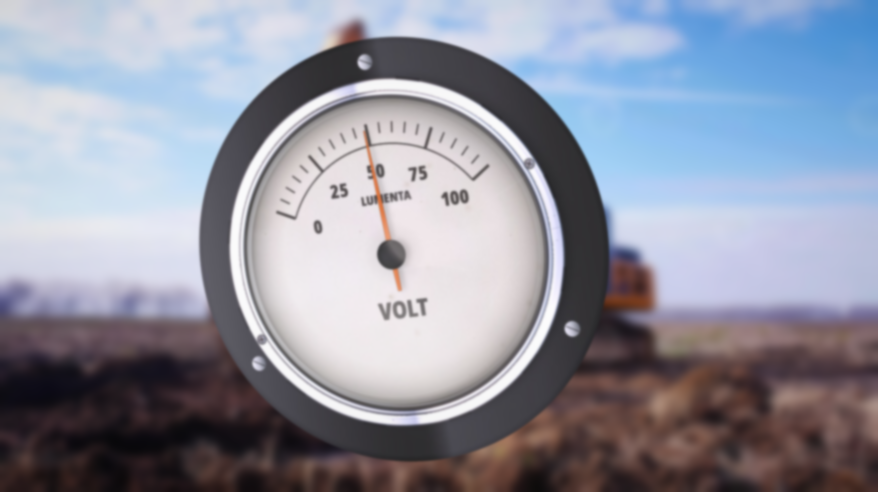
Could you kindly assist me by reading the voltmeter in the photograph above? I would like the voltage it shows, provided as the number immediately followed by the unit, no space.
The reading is 50V
